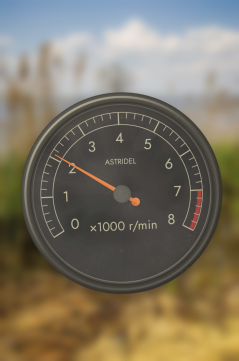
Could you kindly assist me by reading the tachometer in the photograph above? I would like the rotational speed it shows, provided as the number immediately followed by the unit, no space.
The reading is 2100rpm
